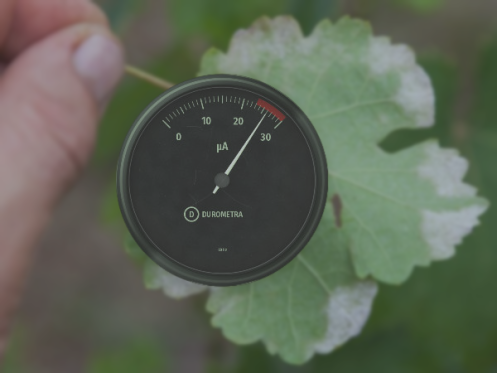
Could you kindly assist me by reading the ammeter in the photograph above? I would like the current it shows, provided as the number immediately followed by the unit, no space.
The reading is 26µA
